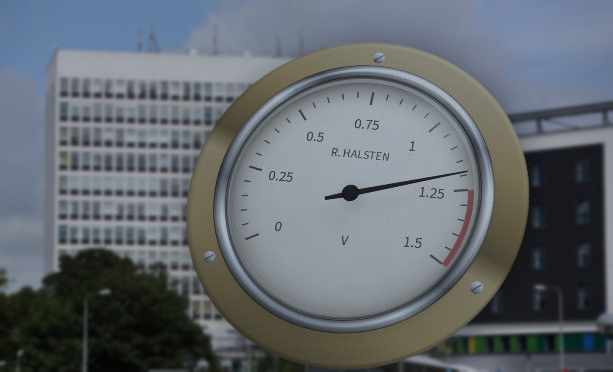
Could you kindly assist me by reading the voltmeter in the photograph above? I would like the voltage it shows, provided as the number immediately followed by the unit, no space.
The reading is 1.2V
